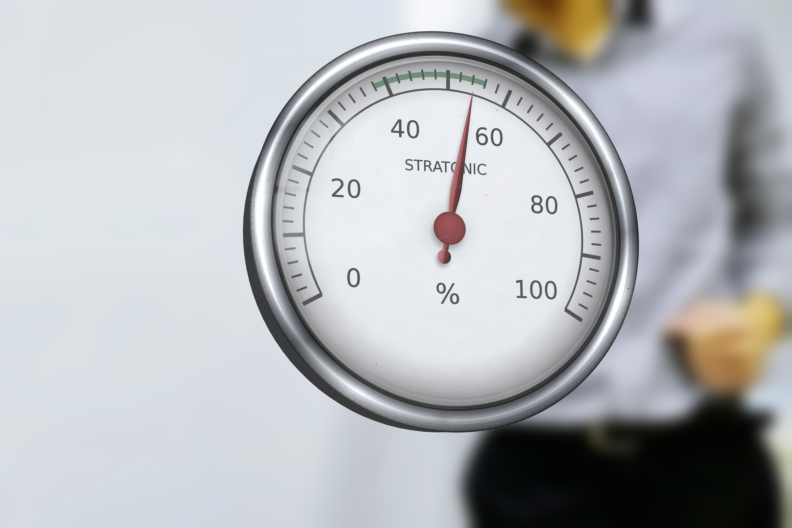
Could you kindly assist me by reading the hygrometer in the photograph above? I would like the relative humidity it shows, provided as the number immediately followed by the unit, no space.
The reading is 54%
